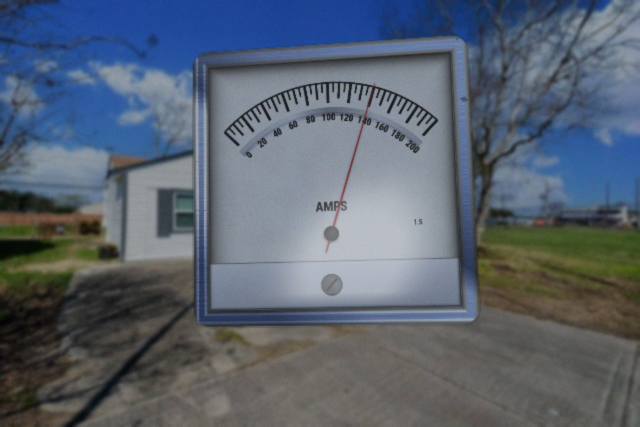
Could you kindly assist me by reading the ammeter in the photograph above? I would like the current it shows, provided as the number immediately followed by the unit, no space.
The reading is 140A
